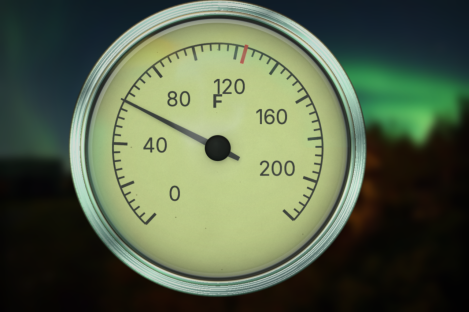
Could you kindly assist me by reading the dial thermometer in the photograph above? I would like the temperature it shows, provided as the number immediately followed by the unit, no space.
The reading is 60°F
